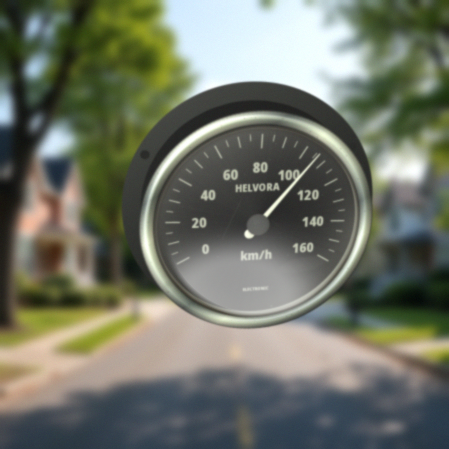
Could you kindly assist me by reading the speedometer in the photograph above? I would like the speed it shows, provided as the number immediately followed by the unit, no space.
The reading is 105km/h
